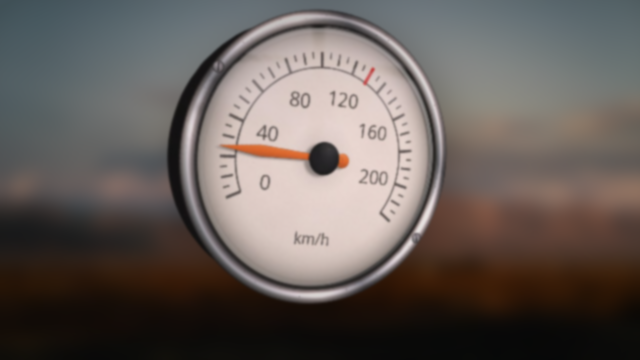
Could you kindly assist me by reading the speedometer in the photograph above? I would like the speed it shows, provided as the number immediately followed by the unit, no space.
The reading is 25km/h
